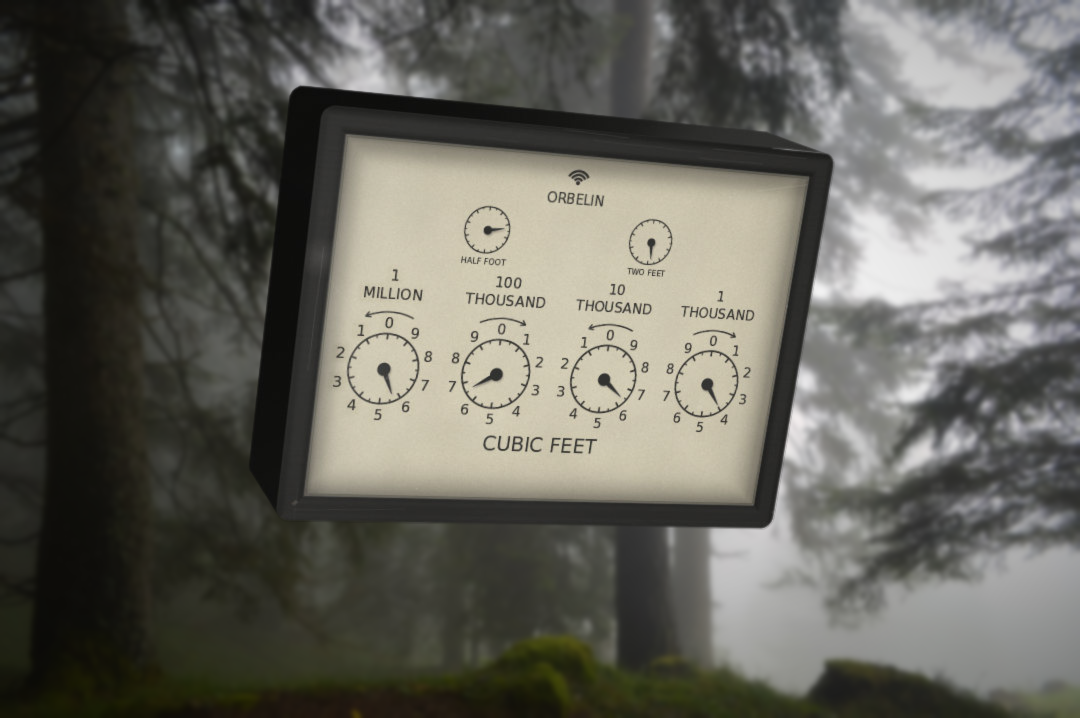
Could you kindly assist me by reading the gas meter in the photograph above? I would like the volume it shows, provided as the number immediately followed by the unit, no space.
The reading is 566400ft³
